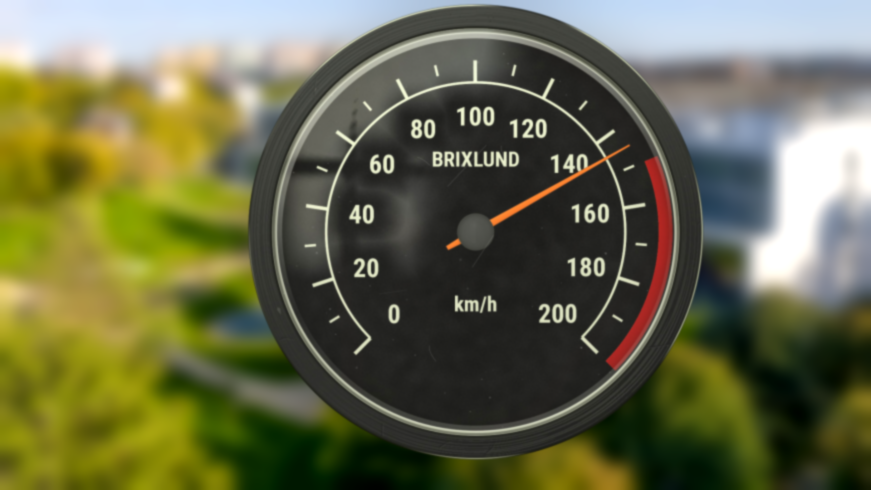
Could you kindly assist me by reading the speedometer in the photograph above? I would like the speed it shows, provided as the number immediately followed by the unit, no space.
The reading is 145km/h
